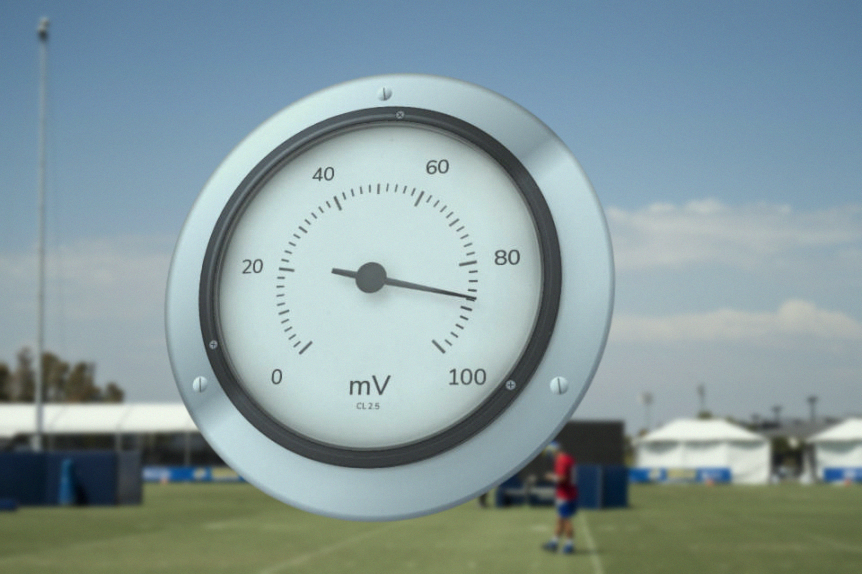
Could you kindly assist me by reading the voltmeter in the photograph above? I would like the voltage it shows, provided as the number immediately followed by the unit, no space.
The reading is 88mV
